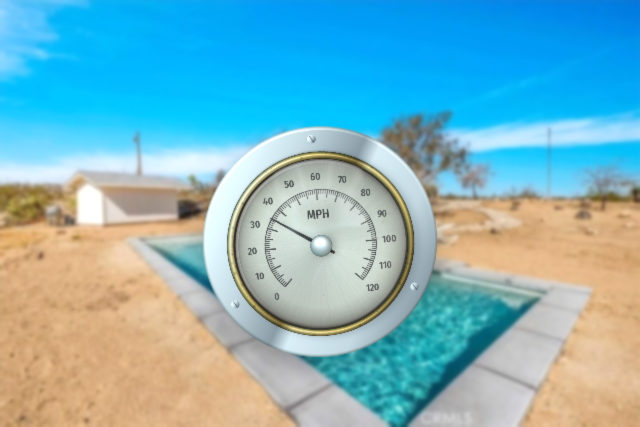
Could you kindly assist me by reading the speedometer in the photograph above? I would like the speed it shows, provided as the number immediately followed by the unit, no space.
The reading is 35mph
